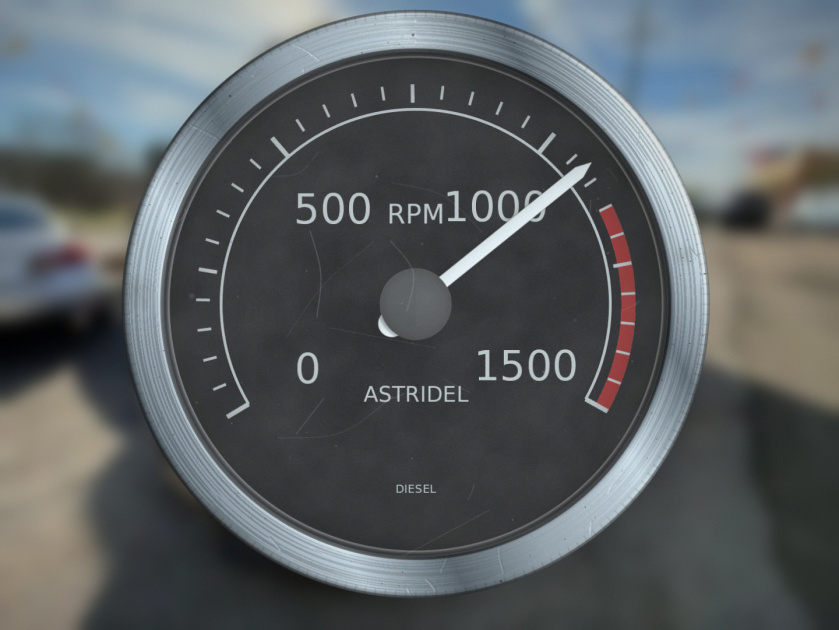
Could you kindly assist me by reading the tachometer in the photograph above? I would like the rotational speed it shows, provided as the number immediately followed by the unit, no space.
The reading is 1075rpm
